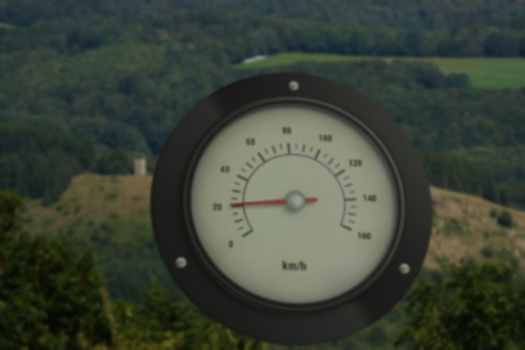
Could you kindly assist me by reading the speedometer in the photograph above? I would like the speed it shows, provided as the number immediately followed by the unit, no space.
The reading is 20km/h
